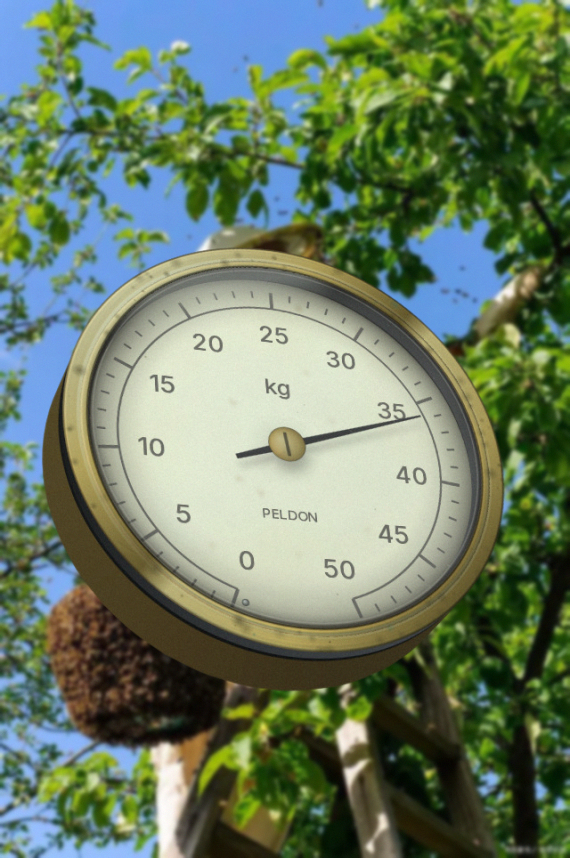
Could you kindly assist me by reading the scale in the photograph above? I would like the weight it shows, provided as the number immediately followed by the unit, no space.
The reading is 36kg
